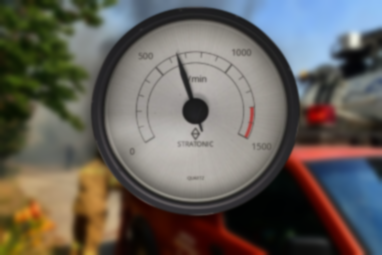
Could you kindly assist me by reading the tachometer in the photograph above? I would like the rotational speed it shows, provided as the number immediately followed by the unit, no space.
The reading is 650rpm
